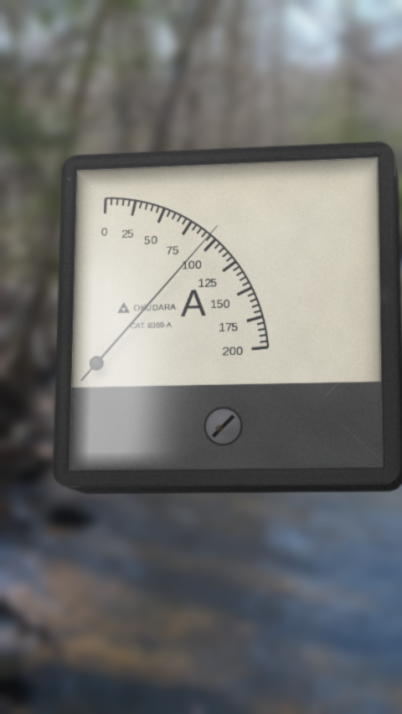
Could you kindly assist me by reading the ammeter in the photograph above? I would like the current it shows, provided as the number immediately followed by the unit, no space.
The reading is 95A
